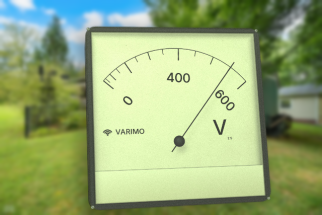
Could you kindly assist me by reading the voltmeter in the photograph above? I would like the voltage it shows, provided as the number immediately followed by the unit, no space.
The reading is 550V
